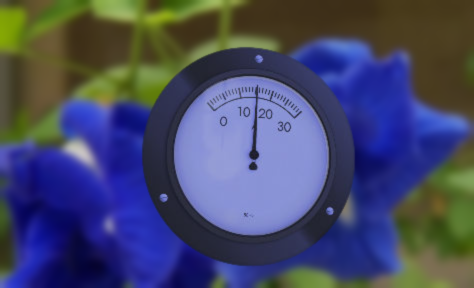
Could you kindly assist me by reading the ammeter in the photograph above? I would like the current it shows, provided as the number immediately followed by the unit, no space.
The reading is 15A
